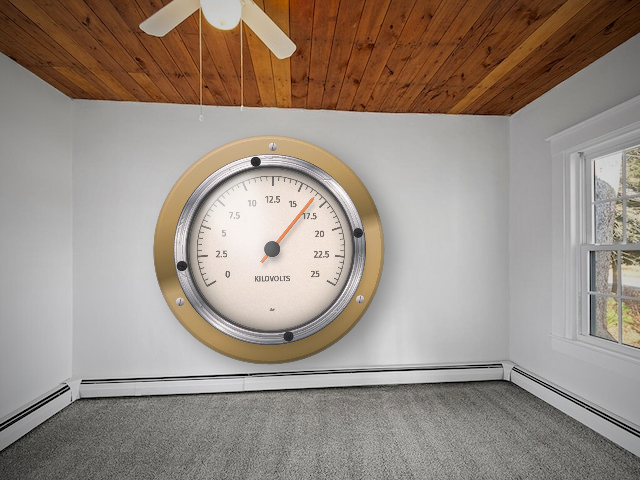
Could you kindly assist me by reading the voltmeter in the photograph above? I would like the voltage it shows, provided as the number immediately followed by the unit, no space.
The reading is 16.5kV
